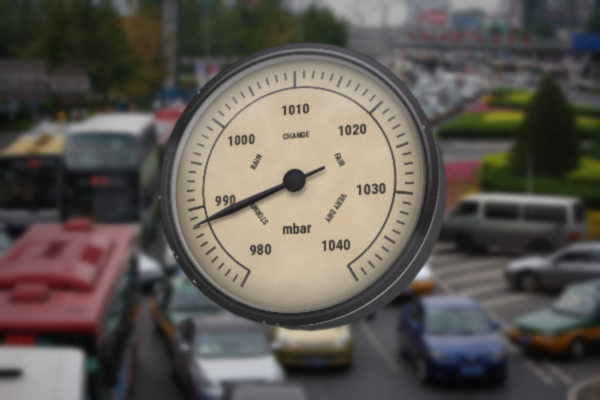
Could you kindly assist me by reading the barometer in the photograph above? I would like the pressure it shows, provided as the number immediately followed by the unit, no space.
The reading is 988mbar
